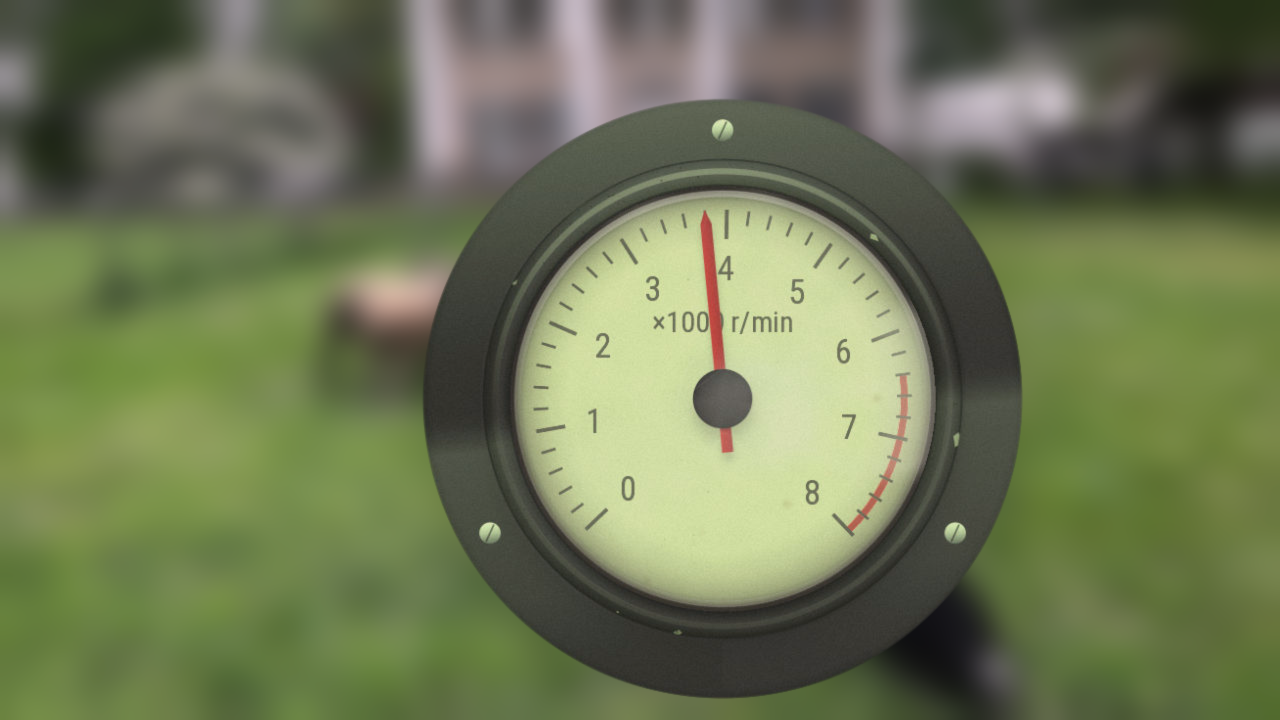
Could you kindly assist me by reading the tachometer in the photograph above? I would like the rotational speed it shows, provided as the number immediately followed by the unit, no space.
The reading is 3800rpm
